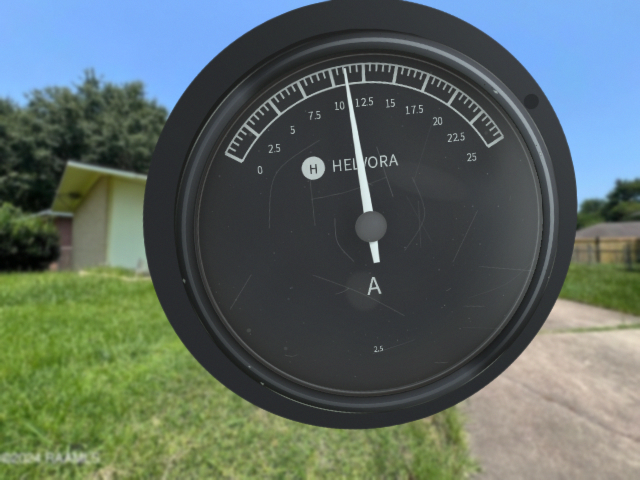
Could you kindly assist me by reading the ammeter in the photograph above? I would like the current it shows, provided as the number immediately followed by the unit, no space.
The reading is 11A
